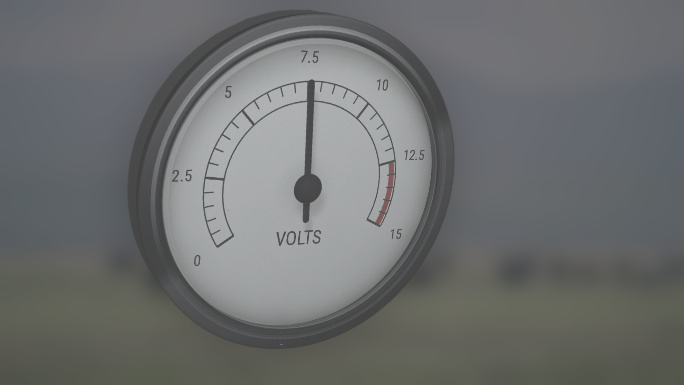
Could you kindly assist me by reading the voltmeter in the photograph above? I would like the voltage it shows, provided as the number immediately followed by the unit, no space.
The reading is 7.5V
